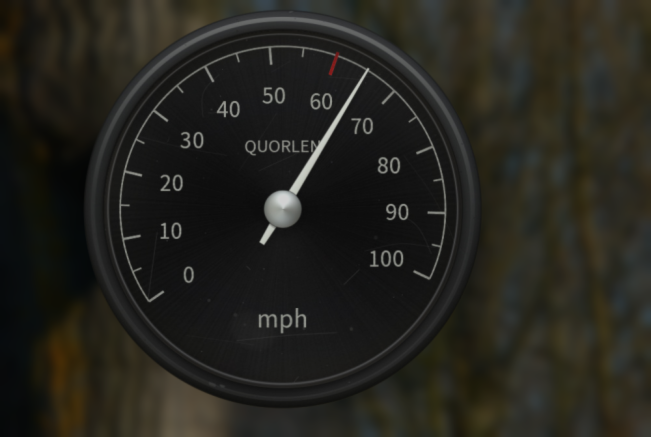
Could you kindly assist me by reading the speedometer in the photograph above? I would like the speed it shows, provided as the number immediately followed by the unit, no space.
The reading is 65mph
